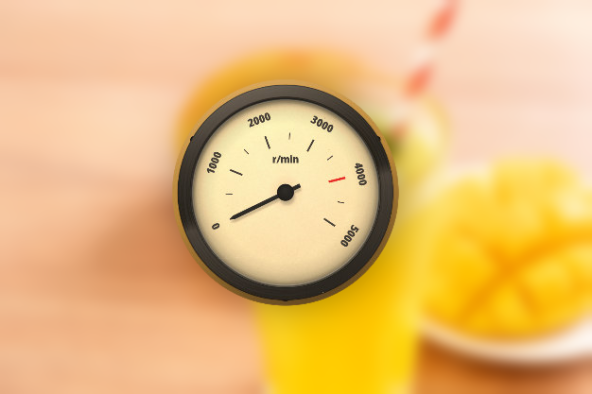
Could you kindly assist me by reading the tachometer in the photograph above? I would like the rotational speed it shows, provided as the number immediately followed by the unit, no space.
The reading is 0rpm
